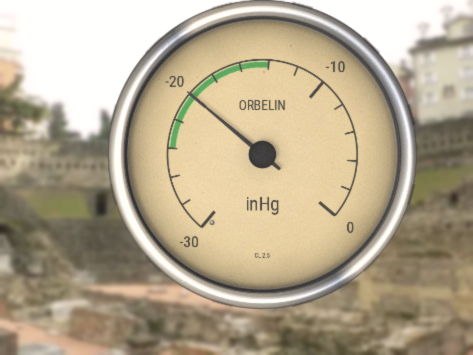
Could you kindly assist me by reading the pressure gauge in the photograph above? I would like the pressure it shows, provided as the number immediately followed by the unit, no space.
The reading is -20inHg
